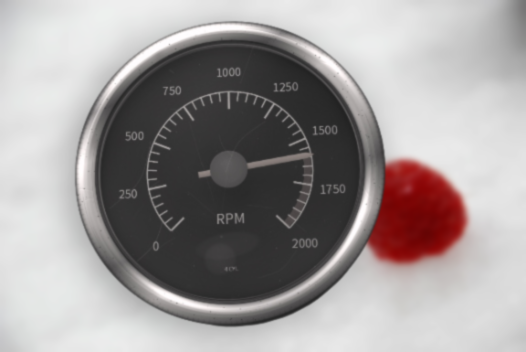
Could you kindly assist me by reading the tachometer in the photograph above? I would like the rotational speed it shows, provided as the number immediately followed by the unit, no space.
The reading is 1600rpm
